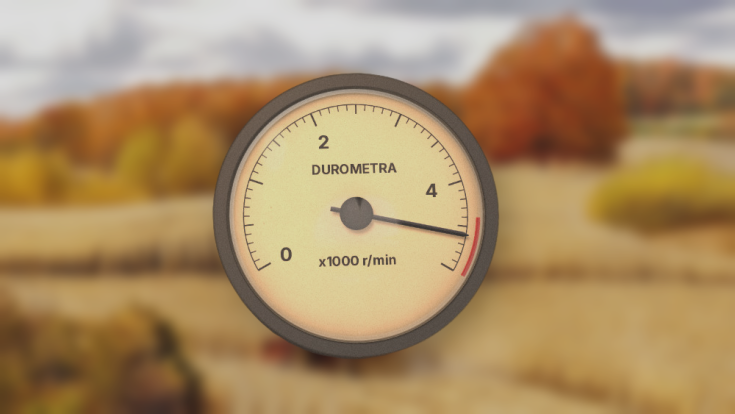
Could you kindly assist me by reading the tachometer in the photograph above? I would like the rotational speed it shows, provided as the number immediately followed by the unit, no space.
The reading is 4600rpm
